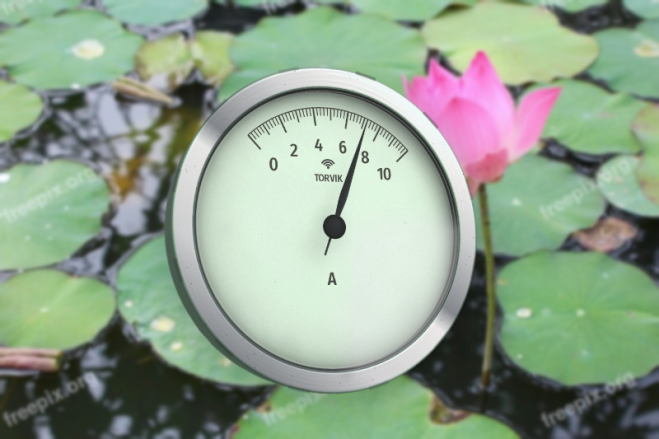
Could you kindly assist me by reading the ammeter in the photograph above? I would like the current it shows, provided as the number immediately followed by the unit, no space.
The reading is 7A
